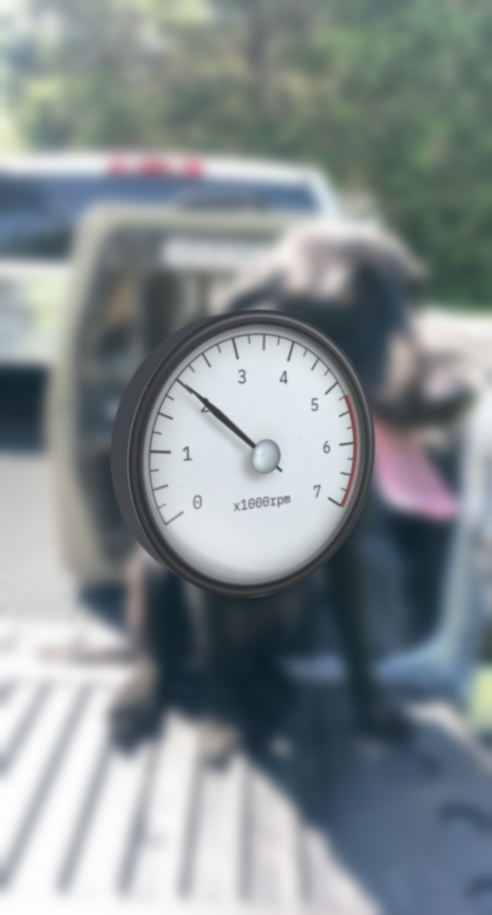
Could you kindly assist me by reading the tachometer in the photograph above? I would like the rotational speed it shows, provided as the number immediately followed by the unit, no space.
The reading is 2000rpm
